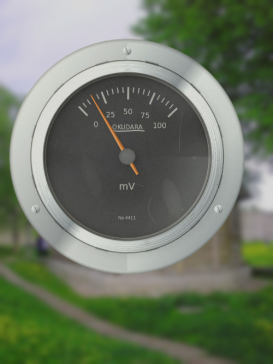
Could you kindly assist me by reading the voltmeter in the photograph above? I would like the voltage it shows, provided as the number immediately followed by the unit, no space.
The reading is 15mV
